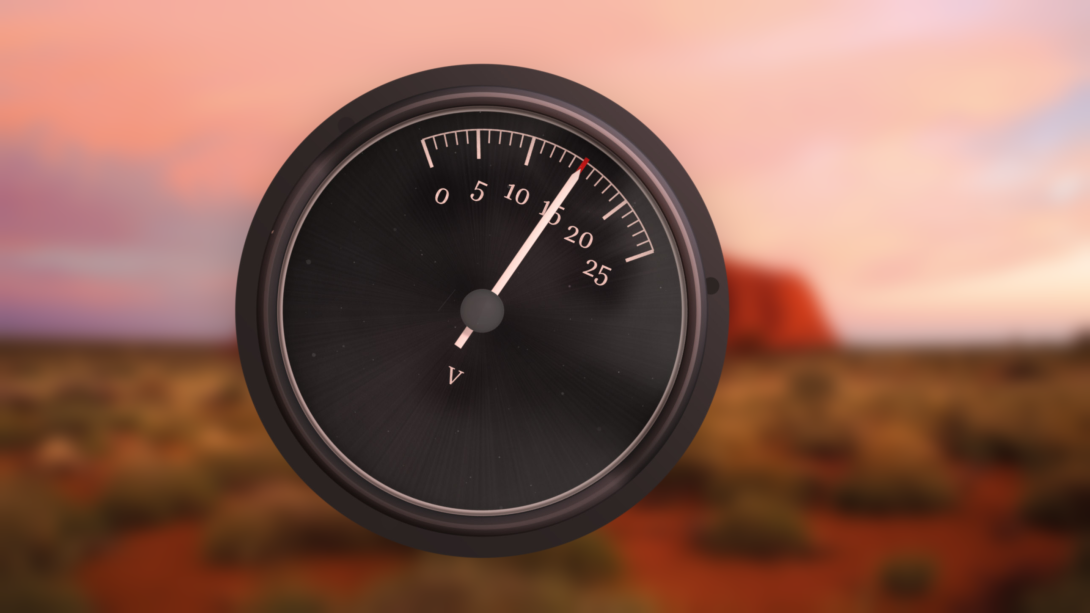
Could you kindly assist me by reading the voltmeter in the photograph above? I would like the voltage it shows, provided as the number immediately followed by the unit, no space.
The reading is 15V
